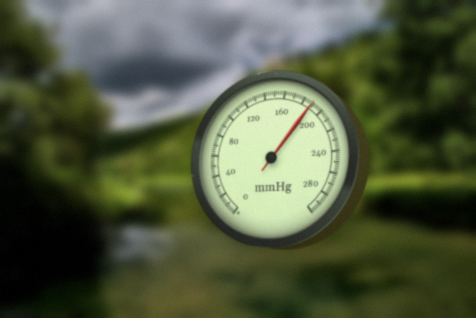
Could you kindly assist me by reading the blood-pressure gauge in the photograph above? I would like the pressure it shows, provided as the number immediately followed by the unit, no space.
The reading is 190mmHg
